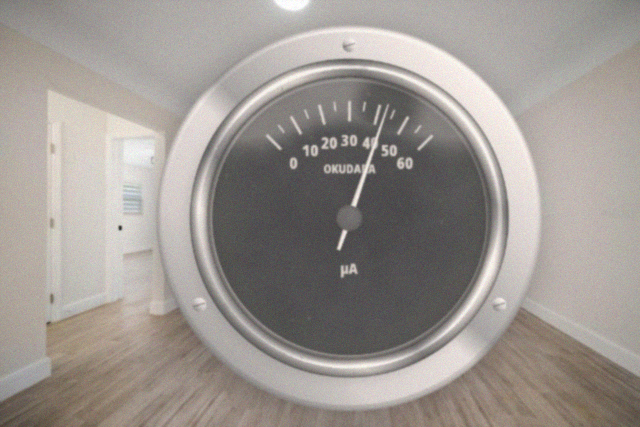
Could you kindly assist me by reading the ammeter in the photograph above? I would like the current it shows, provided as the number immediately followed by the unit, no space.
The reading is 42.5µA
